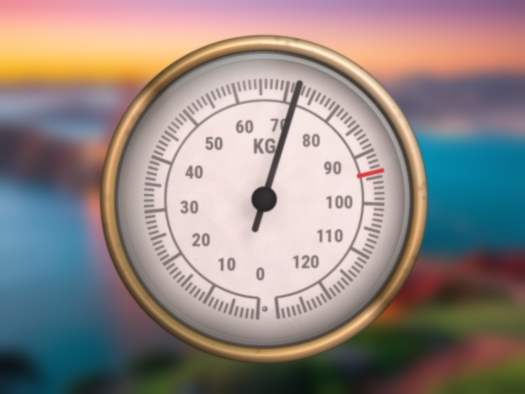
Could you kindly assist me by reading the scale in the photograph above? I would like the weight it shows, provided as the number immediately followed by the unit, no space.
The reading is 72kg
